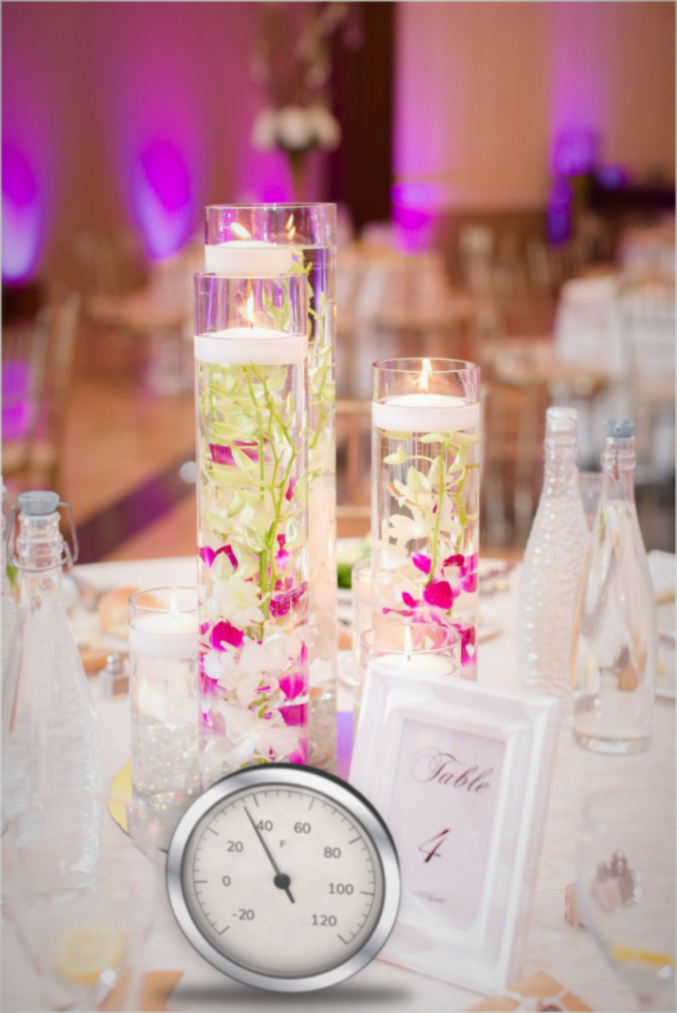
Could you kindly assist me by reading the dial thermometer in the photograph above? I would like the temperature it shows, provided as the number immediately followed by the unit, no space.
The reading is 36°F
